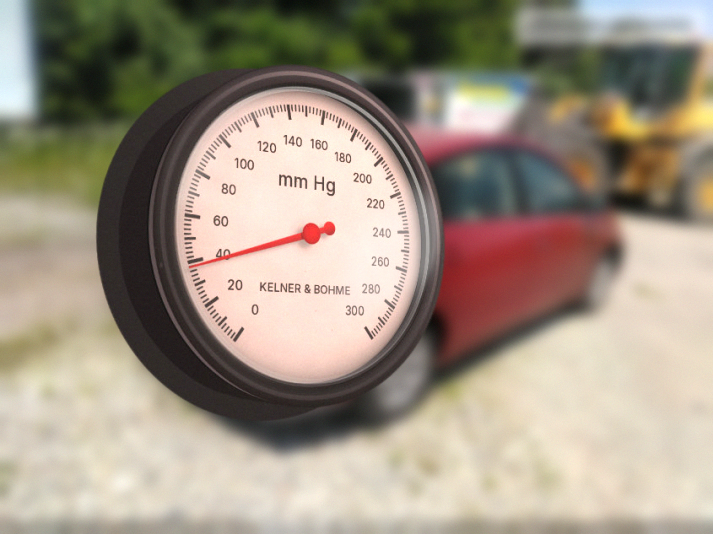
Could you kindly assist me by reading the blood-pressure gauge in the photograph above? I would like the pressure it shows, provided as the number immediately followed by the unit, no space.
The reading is 38mmHg
